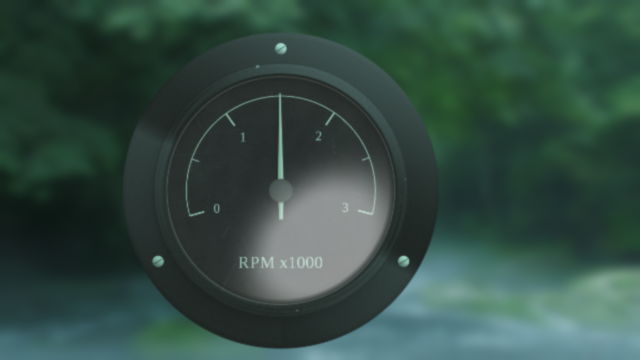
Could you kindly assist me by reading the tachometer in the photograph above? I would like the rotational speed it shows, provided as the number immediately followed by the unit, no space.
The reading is 1500rpm
